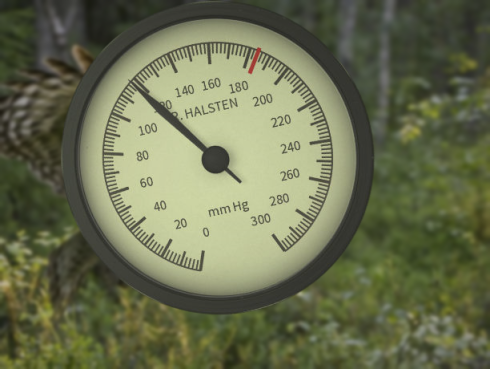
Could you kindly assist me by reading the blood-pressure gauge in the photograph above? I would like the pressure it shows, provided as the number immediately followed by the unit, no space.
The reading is 118mmHg
